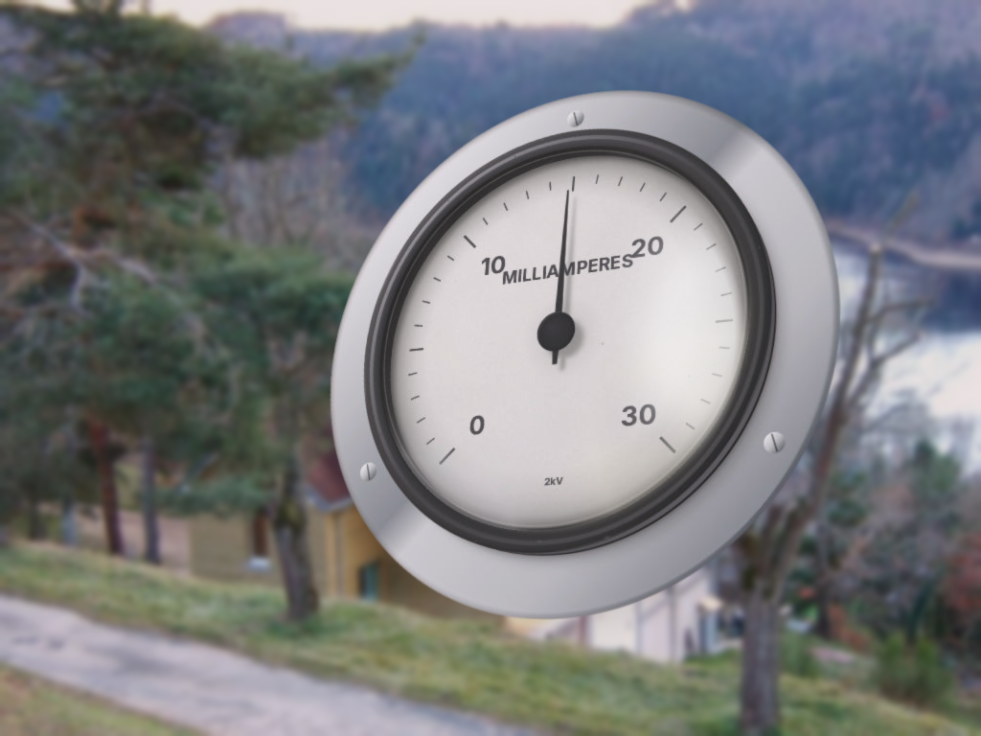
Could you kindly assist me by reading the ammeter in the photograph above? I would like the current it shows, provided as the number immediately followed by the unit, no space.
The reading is 15mA
